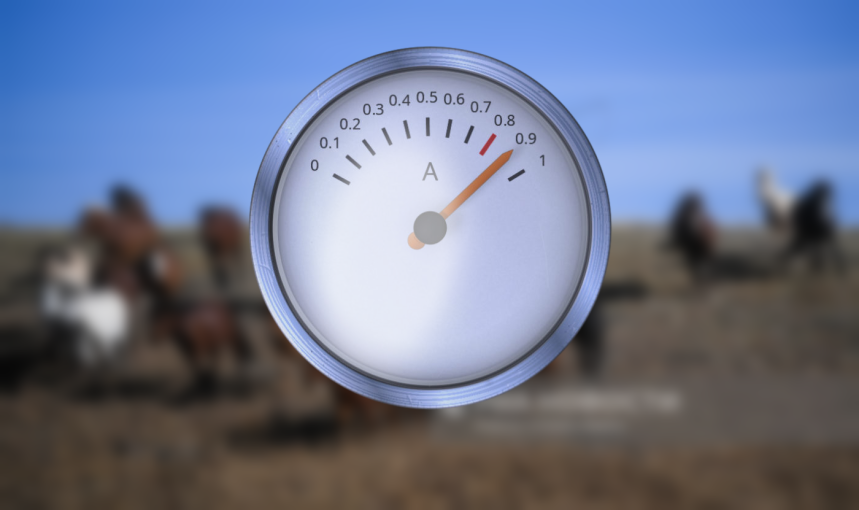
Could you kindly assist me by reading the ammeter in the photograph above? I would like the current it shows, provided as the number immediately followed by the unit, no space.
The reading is 0.9A
